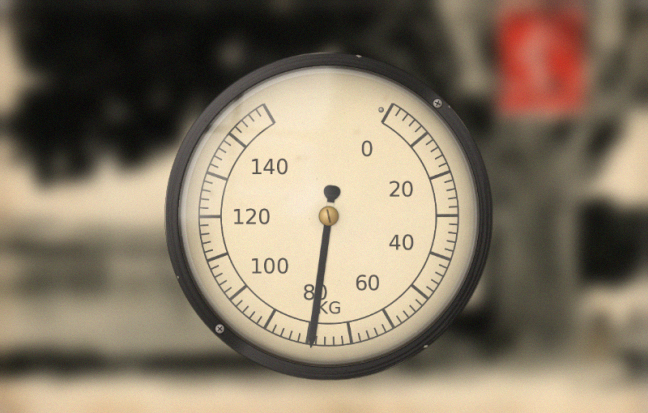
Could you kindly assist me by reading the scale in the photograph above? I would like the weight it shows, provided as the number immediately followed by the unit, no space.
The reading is 79kg
